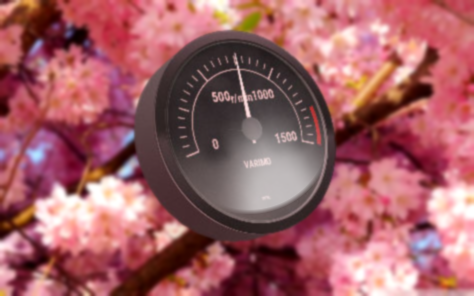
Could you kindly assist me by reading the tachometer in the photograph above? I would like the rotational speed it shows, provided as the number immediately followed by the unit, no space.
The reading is 750rpm
